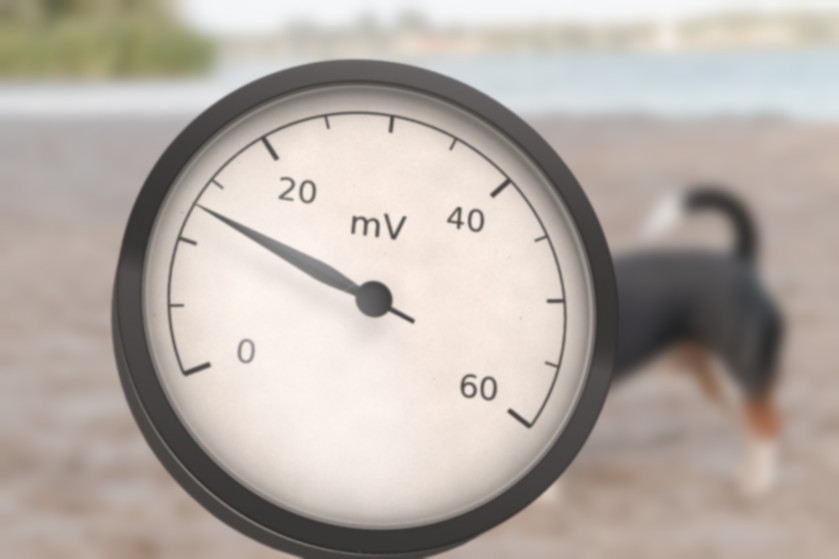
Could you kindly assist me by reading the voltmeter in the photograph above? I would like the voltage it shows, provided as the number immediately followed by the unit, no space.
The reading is 12.5mV
